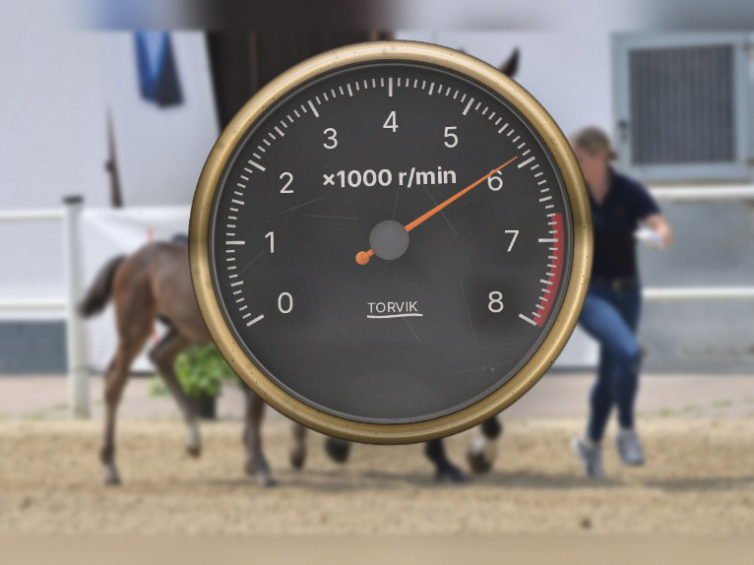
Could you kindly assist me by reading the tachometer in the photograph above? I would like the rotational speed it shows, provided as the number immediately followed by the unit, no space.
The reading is 5900rpm
